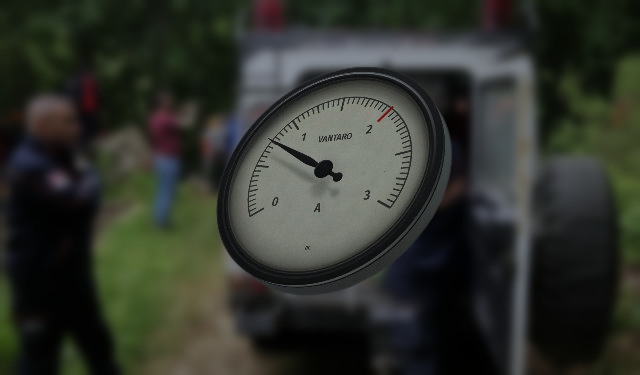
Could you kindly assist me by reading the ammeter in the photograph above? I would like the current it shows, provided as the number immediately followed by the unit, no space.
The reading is 0.75A
